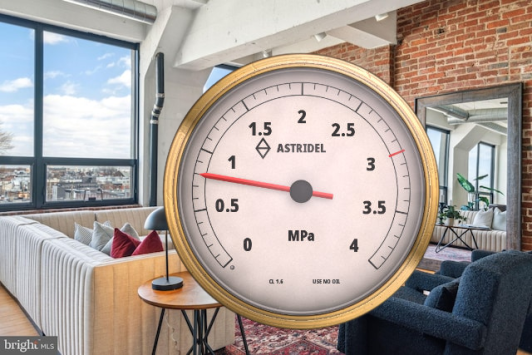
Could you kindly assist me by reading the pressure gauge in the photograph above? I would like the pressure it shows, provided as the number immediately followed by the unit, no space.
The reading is 0.8MPa
